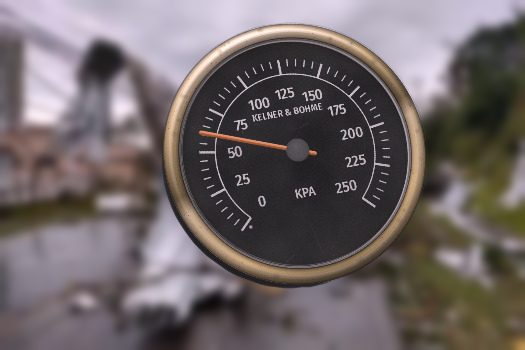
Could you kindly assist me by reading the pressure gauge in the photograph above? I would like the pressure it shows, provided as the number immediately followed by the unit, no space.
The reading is 60kPa
